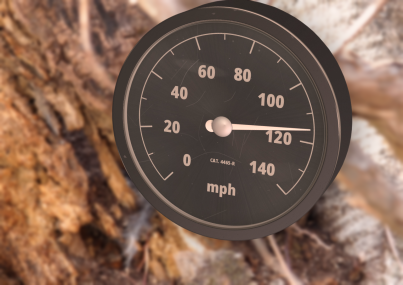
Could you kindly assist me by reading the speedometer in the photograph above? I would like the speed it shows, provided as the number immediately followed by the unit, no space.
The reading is 115mph
